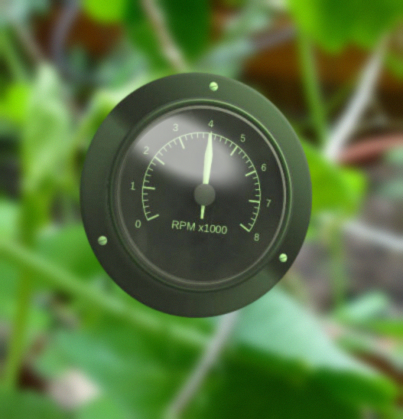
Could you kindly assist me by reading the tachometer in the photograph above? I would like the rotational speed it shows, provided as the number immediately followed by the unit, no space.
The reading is 4000rpm
